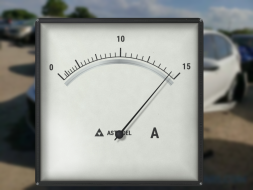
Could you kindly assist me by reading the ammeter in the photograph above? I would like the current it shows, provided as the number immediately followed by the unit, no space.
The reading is 14.5A
